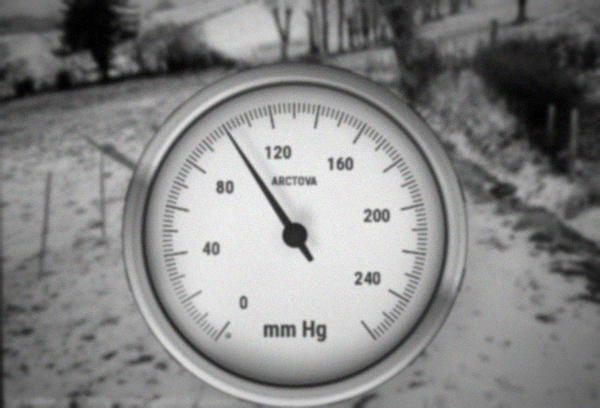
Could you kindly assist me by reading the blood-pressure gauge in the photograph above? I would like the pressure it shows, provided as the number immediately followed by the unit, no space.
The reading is 100mmHg
